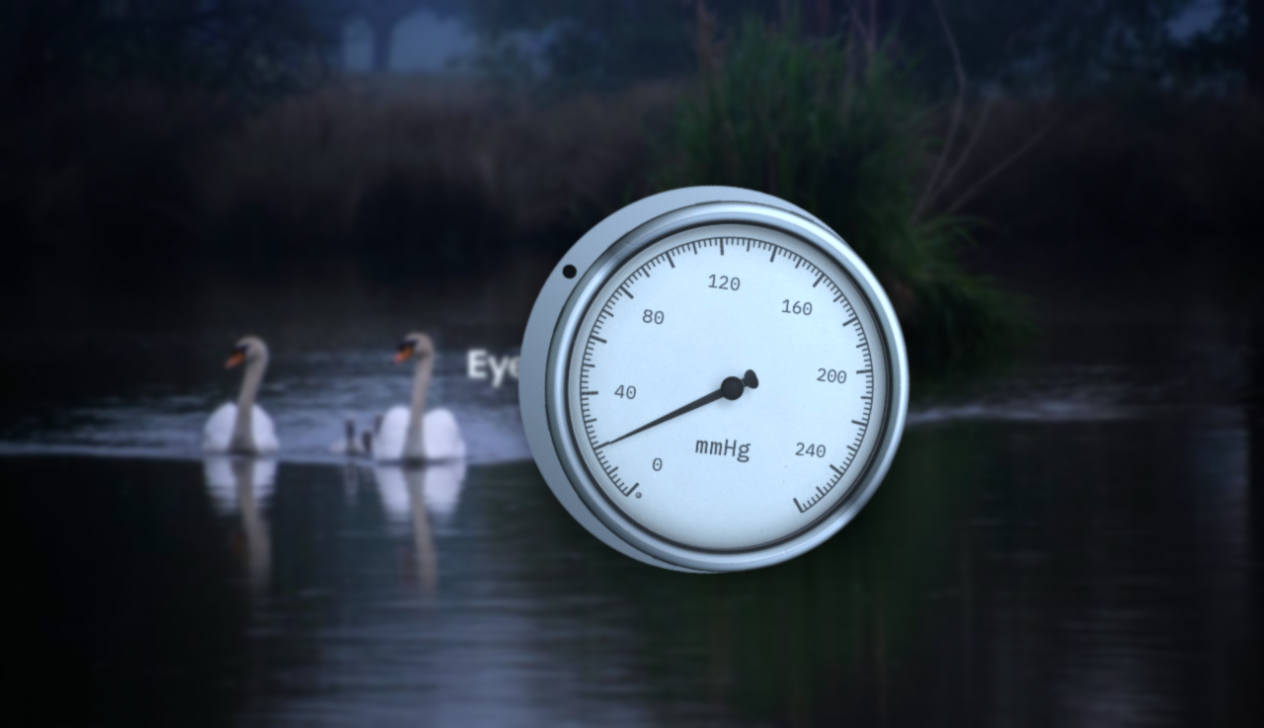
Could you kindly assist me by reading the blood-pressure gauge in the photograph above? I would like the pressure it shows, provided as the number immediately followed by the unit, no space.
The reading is 20mmHg
